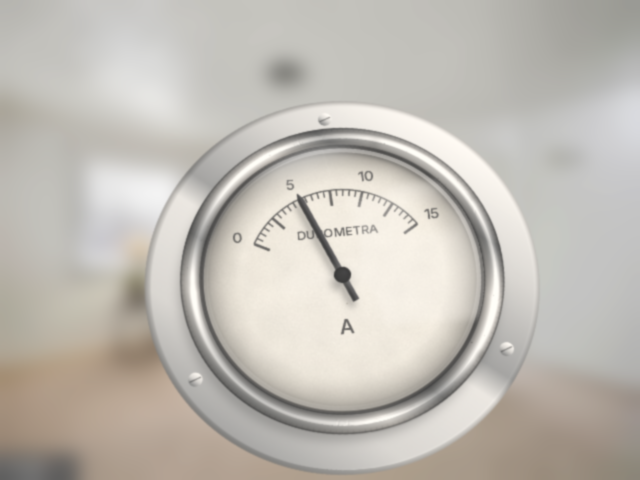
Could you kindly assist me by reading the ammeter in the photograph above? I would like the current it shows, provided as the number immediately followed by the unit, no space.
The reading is 5A
